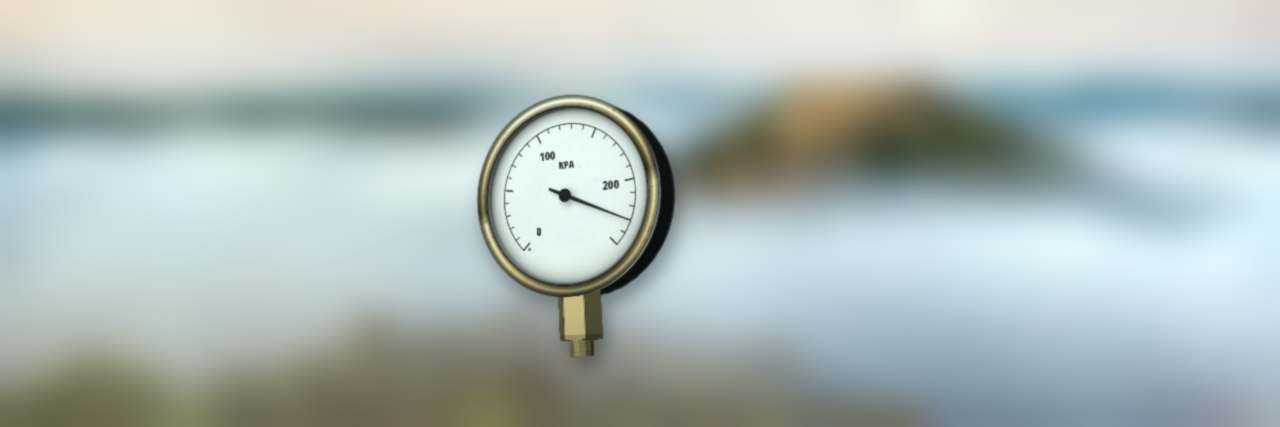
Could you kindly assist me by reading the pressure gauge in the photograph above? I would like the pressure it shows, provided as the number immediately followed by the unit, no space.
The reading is 230kPa
